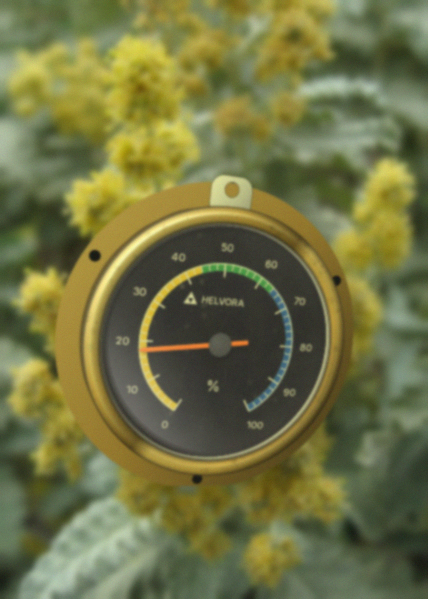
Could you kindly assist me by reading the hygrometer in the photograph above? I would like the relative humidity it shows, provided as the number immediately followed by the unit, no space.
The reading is 18%
